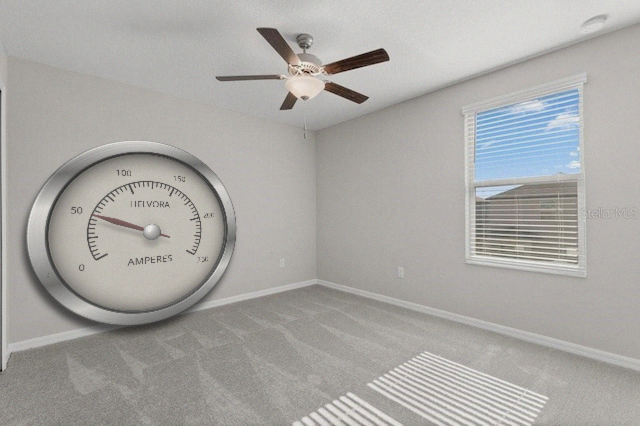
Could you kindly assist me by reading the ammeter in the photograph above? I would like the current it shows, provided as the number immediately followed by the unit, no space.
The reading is 50A
